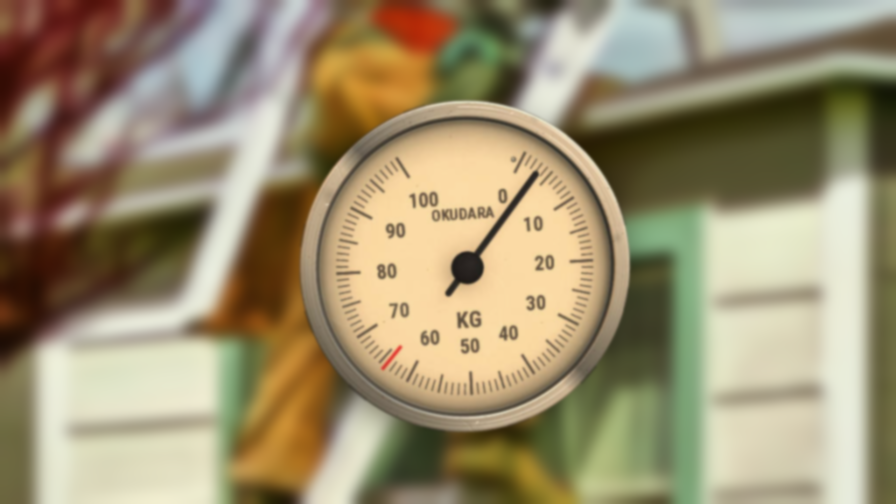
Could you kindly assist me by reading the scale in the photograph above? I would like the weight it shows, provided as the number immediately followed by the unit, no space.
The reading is 3kg
